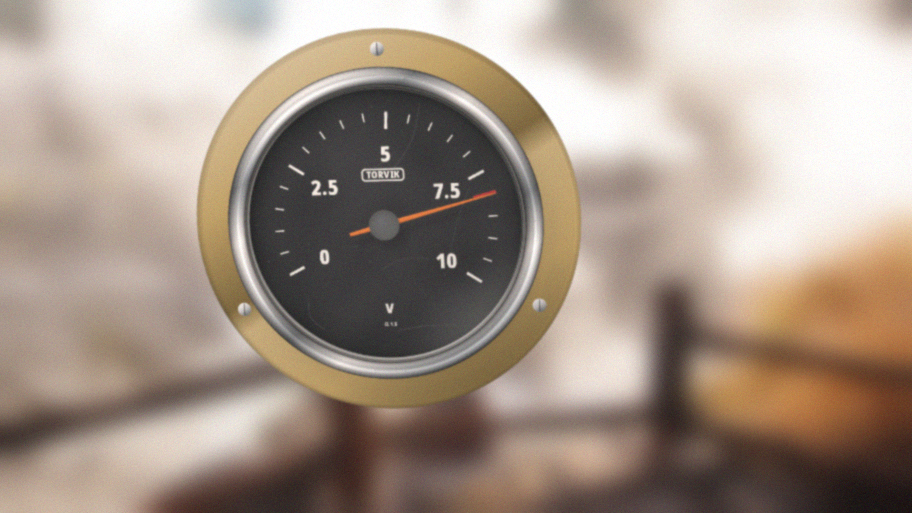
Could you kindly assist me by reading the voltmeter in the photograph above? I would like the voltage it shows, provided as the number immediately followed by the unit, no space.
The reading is 8V
